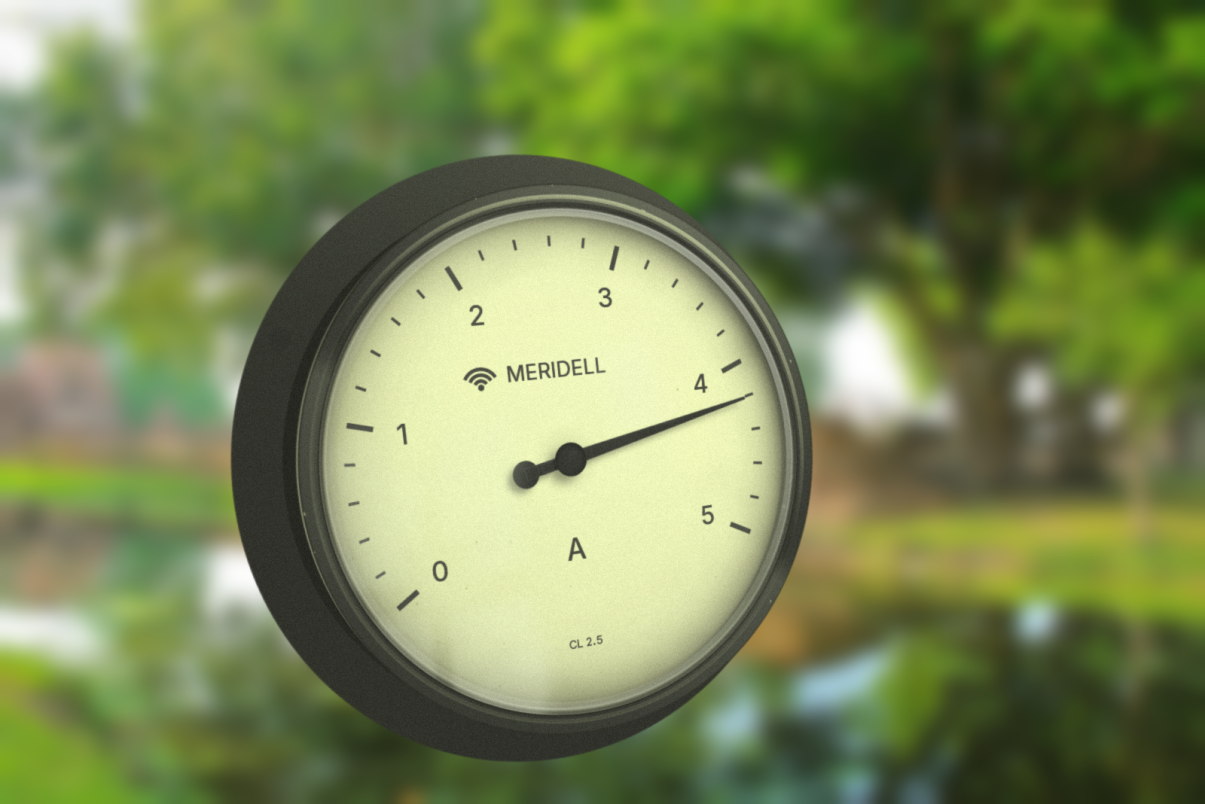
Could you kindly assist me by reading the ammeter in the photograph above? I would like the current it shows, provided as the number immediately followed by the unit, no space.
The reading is 4.2A
